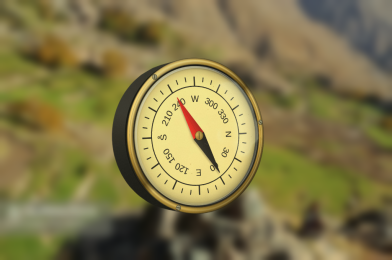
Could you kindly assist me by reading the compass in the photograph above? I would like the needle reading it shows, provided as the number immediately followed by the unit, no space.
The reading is 240°
